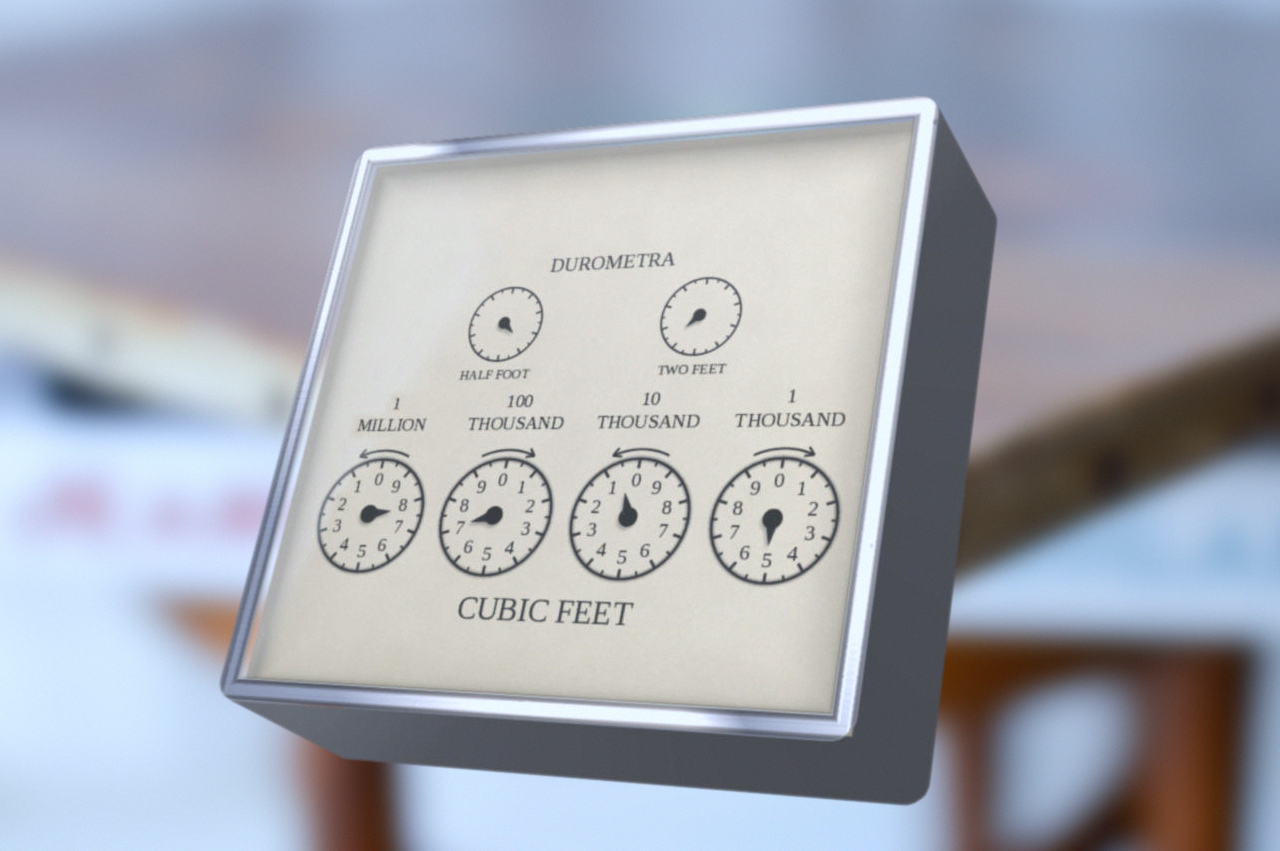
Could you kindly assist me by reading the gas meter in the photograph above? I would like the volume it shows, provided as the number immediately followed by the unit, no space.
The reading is 770500ft³
